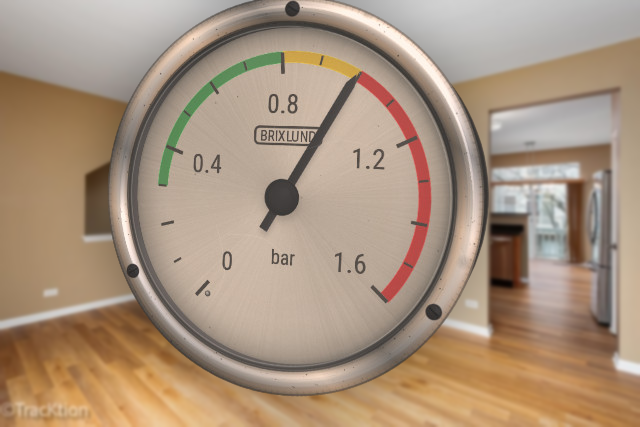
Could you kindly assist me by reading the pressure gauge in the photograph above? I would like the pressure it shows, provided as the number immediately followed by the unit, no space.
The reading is 1bar
